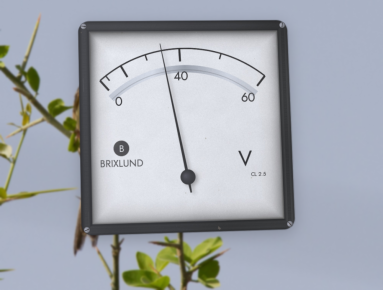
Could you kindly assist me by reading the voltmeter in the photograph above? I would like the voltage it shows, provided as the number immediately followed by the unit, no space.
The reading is 35V
